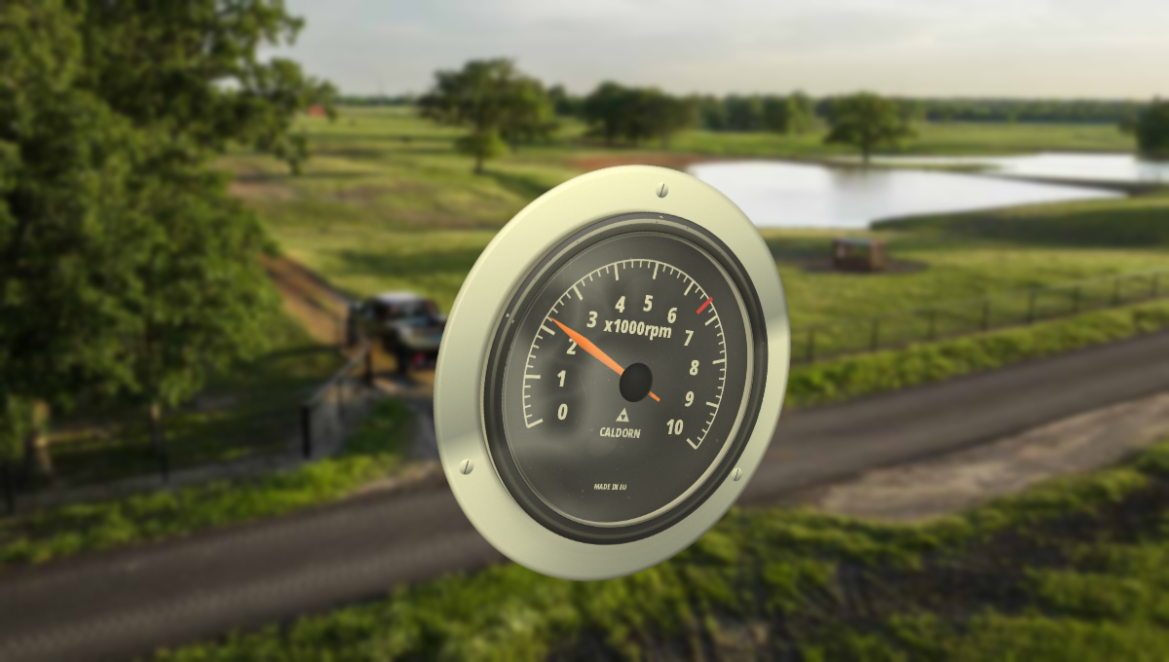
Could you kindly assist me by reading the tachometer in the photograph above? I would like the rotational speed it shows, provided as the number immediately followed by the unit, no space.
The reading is 2200rpm
